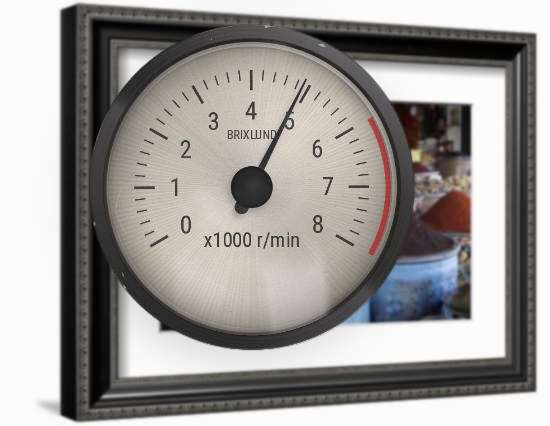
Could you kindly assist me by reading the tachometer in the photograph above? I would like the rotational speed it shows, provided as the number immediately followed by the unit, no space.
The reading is 4900rpm
